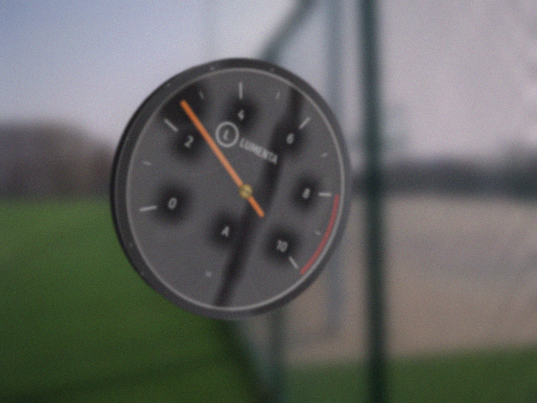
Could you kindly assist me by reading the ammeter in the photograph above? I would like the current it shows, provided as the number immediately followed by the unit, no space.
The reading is 2.5A
